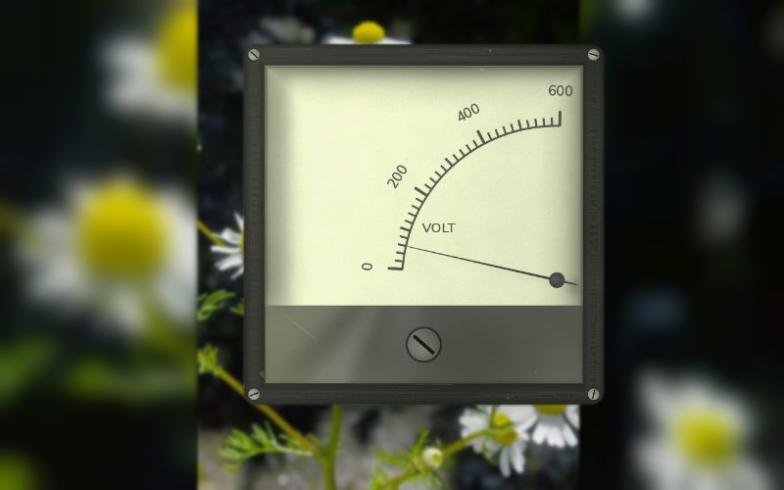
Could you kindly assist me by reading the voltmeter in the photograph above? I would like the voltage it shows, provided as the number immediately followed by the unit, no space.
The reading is 60V
